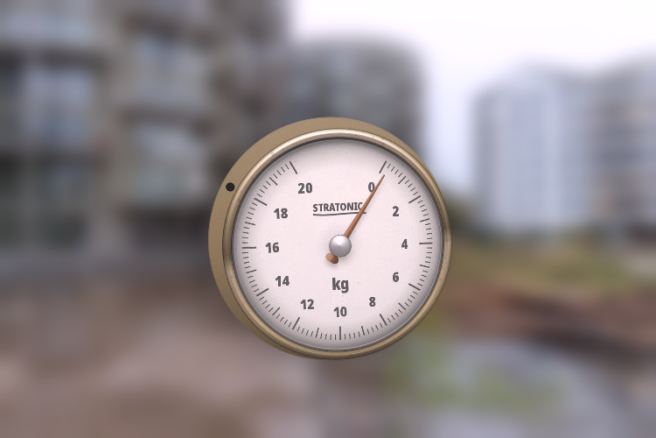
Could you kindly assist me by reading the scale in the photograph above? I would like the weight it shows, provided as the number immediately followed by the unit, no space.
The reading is 0.2kg
